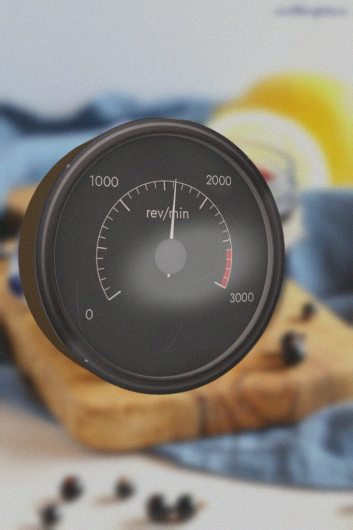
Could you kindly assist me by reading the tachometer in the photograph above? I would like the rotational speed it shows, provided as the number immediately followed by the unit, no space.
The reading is 1600rpm
